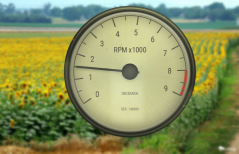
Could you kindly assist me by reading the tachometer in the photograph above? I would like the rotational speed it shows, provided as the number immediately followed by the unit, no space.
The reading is 1500rpm
